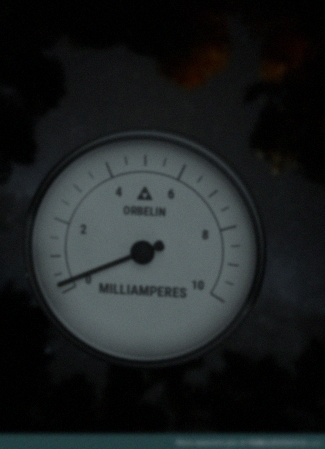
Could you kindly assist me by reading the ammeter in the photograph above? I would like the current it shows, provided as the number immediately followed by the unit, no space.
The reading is 0.25mA
